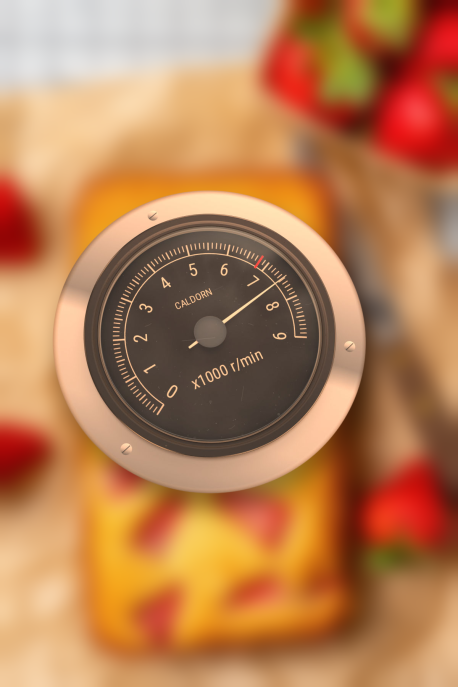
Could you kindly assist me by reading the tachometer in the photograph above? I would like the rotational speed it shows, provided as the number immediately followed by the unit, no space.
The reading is 7500rpm
